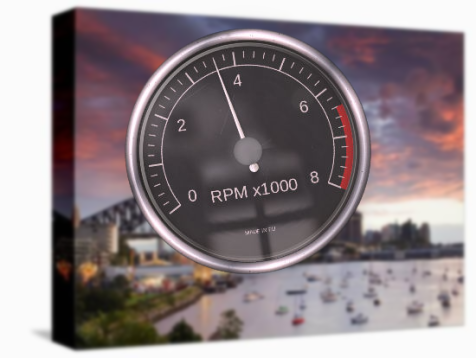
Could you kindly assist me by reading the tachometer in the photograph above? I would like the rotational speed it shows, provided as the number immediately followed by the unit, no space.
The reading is 3600rpm
